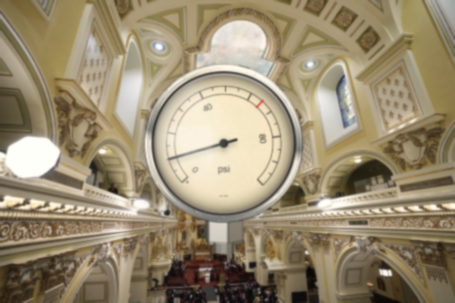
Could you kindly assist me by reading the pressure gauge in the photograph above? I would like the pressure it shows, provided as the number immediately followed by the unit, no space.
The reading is 10psi
